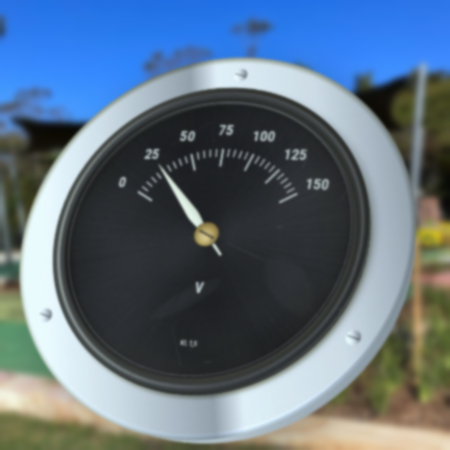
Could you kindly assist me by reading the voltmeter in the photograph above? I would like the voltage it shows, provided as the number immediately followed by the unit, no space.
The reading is 25V
